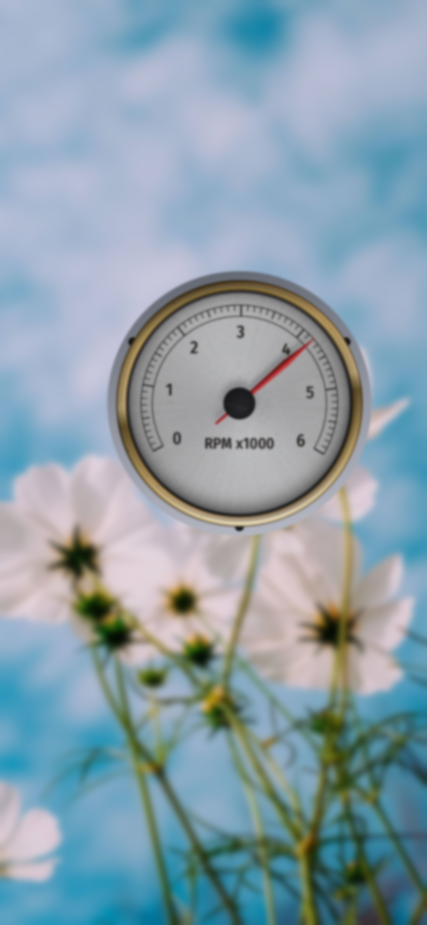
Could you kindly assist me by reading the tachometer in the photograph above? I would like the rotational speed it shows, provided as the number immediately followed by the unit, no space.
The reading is 4200rpm
